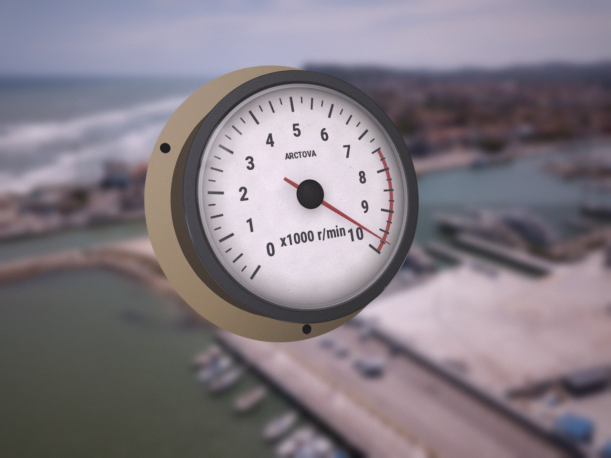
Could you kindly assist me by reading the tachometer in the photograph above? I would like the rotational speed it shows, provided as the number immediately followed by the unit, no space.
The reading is 9750rpm
